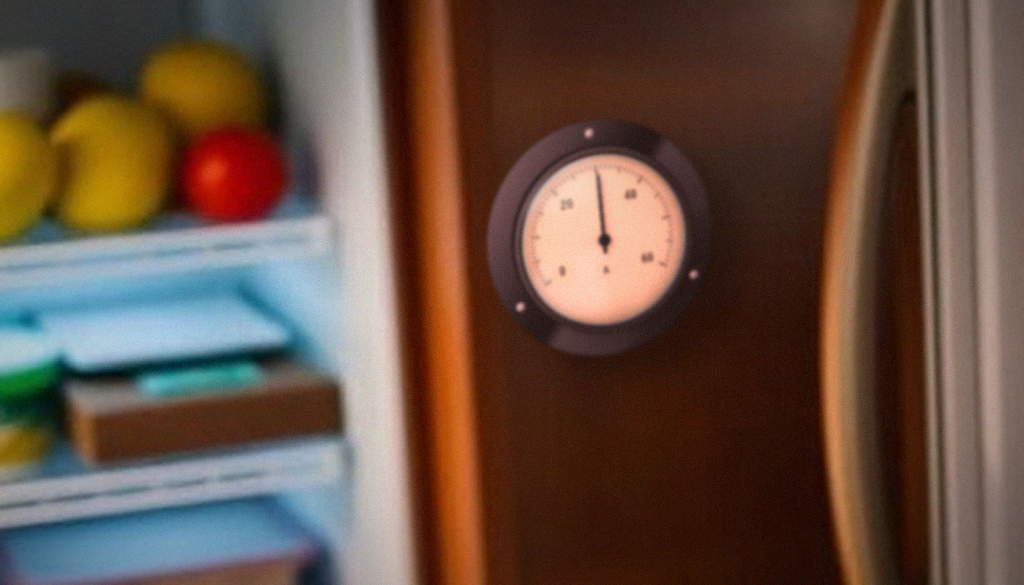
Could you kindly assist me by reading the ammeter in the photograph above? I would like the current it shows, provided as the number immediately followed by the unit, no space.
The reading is 30A
